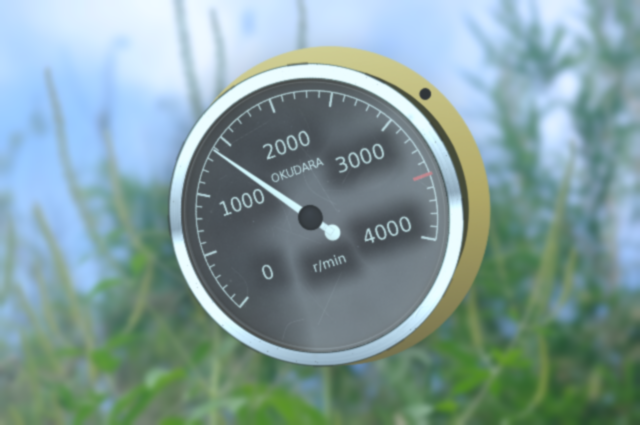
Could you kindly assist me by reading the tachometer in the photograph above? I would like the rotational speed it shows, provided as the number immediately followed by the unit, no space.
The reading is 1400rpm
